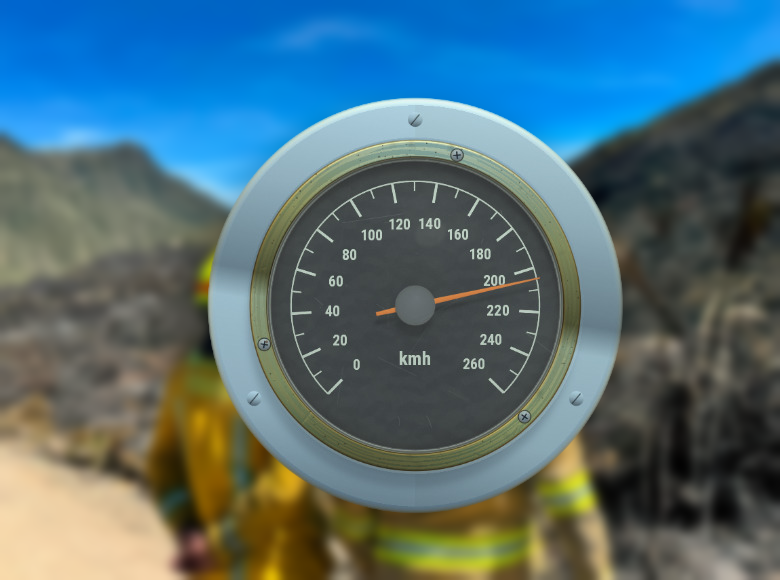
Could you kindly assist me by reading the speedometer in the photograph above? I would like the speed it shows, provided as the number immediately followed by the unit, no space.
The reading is 205km/h
